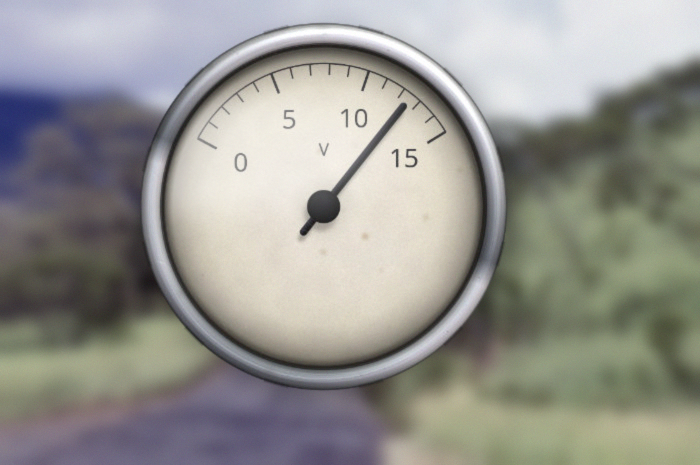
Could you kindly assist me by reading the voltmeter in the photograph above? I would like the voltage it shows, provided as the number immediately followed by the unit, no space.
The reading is 12.5V
